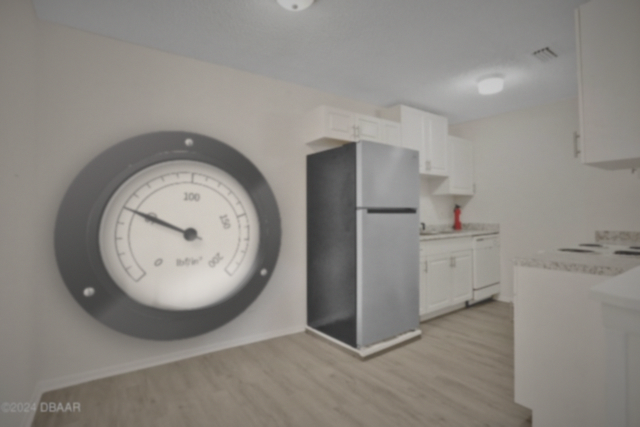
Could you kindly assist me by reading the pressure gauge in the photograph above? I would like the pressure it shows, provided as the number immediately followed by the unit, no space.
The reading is 50psi
